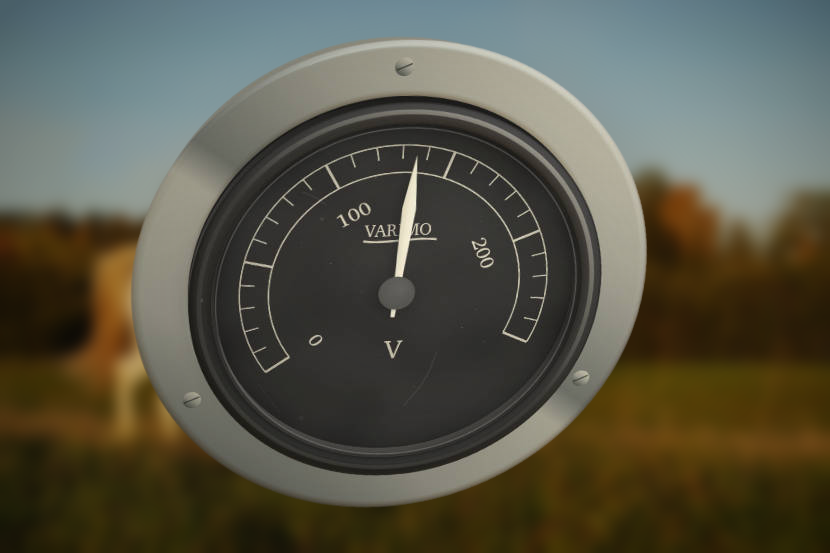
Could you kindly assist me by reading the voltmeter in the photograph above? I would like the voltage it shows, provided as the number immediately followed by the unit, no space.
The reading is 135V
